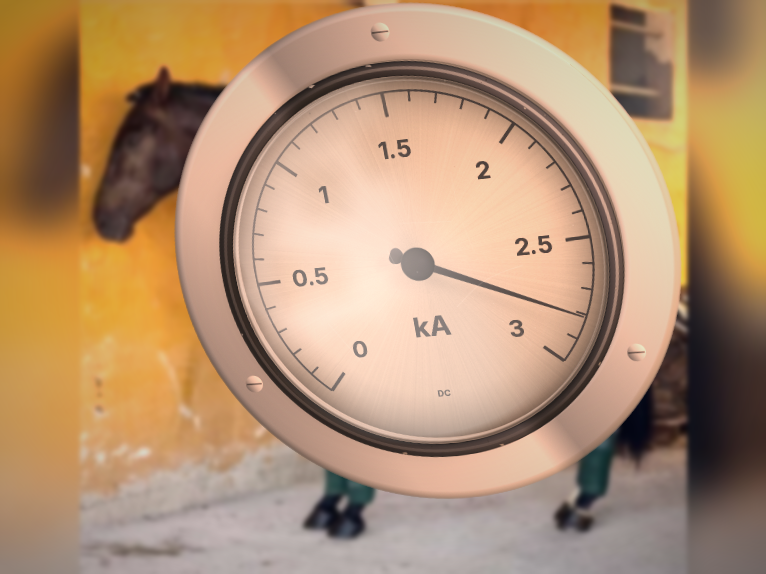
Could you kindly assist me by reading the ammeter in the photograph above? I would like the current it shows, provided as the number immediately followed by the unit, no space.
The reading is 2.8kA
